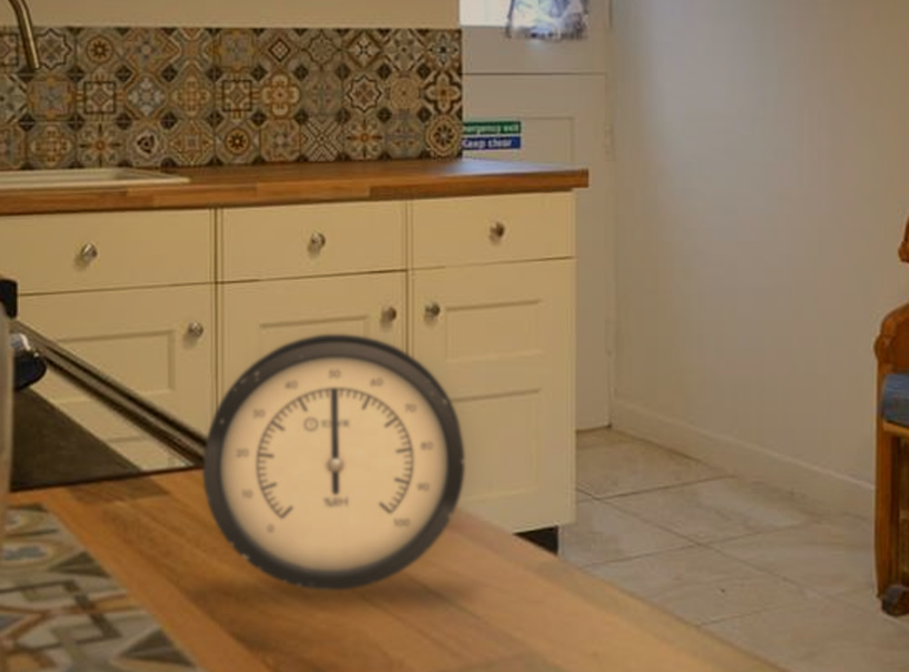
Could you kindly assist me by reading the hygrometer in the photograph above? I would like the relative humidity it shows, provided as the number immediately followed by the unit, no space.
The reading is 50%
